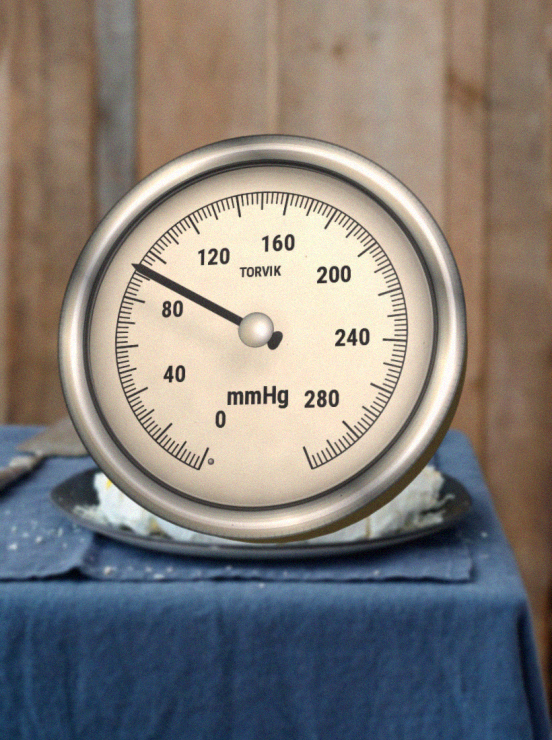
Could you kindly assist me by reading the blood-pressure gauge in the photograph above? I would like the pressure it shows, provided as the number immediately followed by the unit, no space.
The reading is 92mmHg
